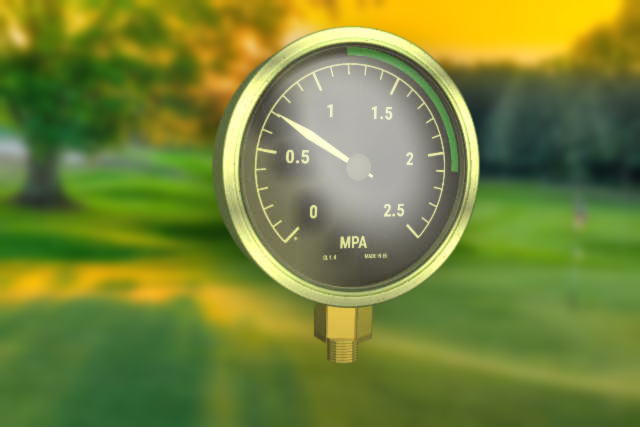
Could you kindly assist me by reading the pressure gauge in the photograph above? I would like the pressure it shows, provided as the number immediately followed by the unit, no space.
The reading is 0.7MPa
